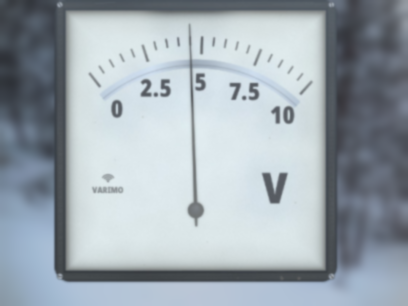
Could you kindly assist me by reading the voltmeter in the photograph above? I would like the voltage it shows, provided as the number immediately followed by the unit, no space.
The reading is 4.5V
